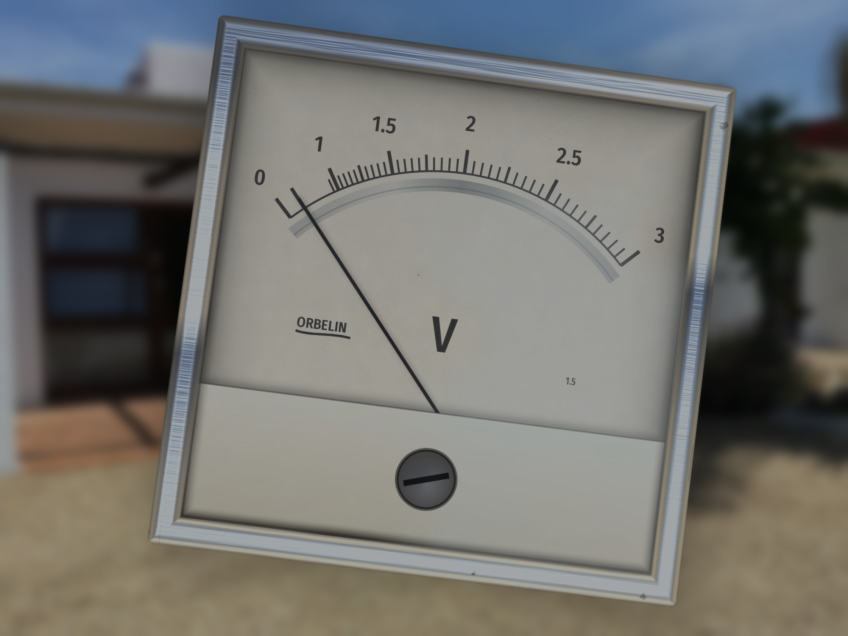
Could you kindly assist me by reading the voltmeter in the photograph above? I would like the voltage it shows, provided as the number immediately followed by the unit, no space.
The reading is 0.5V
